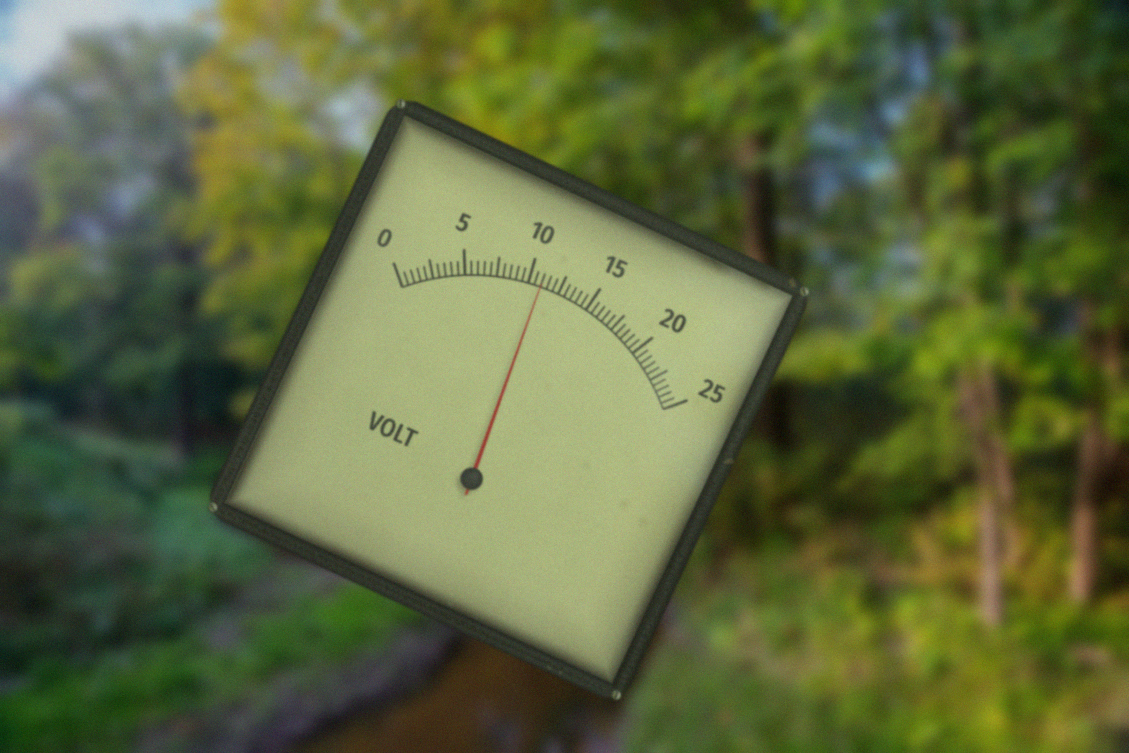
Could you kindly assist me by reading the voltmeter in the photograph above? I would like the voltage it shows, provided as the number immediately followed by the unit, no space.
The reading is 11V
